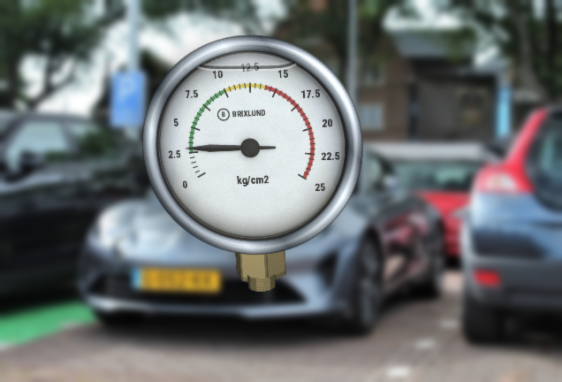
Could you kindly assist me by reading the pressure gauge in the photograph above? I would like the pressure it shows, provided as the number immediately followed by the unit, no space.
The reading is 3kg/cm²
